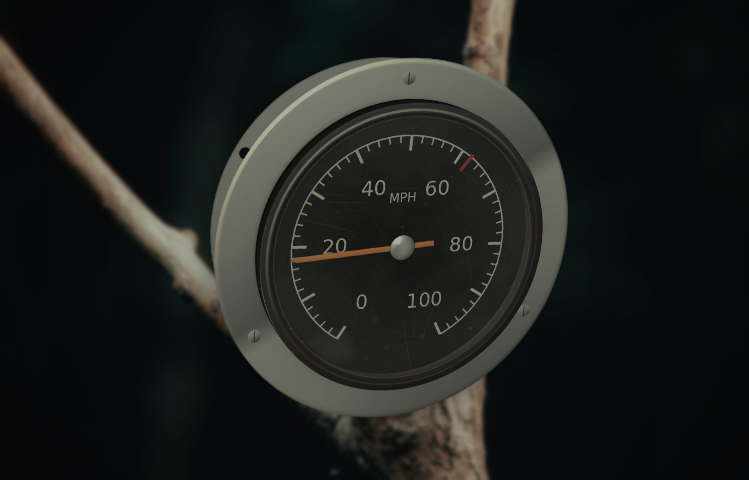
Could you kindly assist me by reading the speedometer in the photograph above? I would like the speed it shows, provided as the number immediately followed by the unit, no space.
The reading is 18mph
